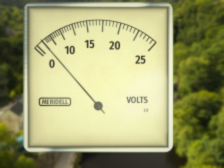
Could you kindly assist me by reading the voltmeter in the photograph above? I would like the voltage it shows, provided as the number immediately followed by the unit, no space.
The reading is 5V
